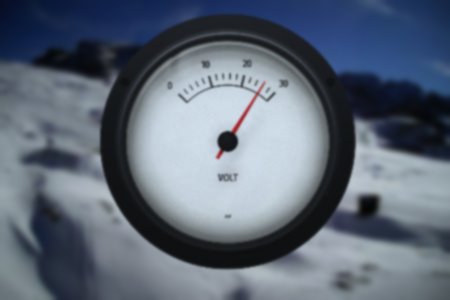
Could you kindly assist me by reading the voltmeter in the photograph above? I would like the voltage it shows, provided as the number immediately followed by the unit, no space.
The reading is 26V
